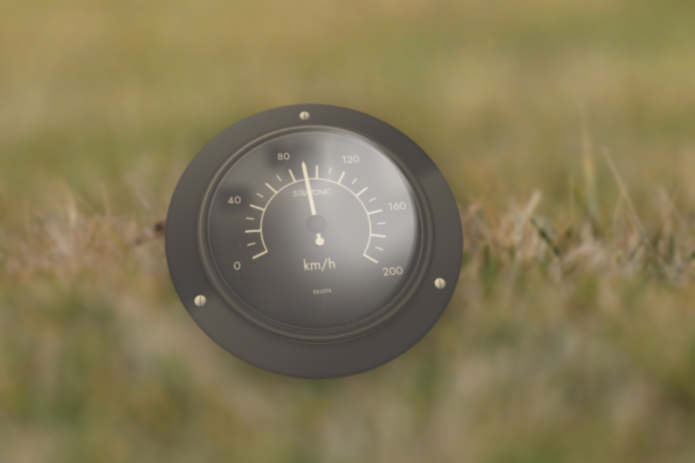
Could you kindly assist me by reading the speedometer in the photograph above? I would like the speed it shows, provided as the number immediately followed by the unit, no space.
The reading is 90km/h
